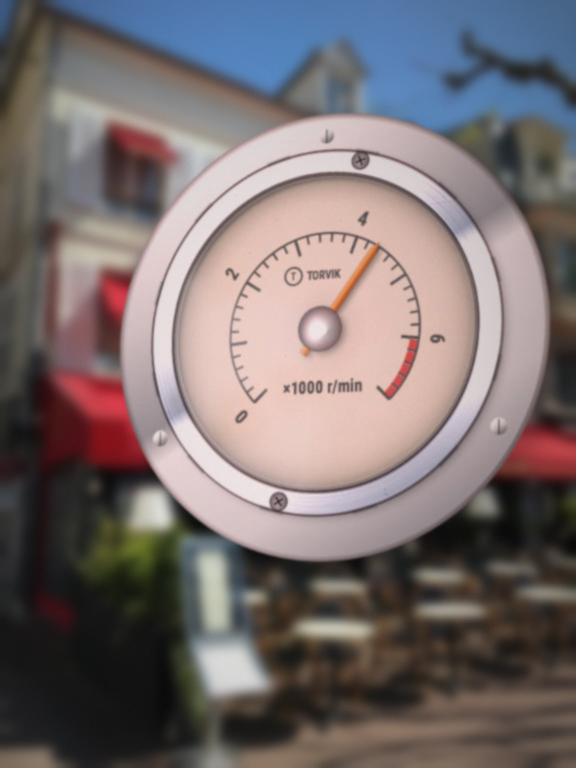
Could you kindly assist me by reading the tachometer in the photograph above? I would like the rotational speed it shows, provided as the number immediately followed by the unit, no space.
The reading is 4400rpm
